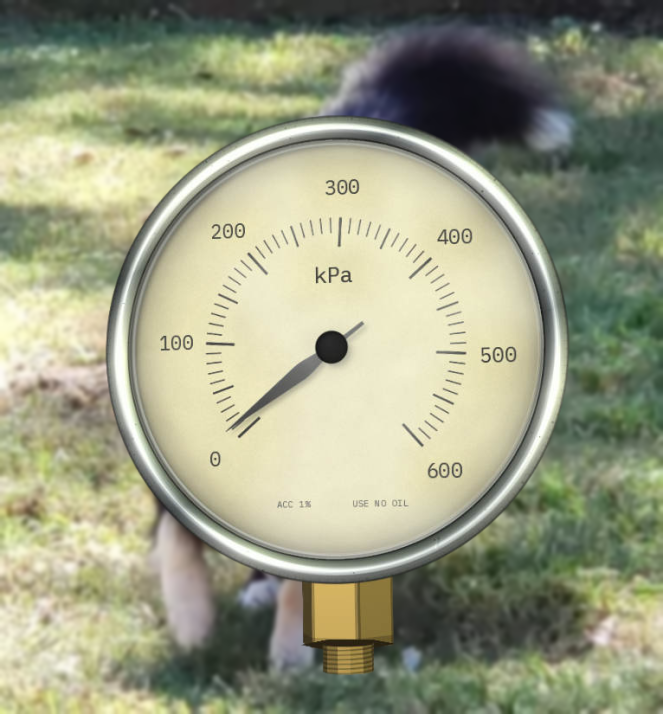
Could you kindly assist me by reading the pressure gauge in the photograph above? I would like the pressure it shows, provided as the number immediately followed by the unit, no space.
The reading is 10kPa
